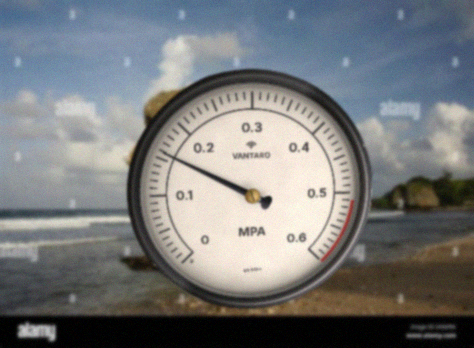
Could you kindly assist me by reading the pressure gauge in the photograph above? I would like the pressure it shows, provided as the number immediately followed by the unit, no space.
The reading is 0.16MPa
